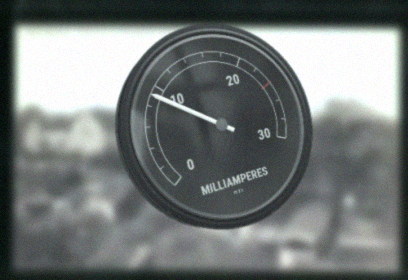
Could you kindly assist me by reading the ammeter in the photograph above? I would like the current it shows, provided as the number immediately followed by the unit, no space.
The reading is 9mA
